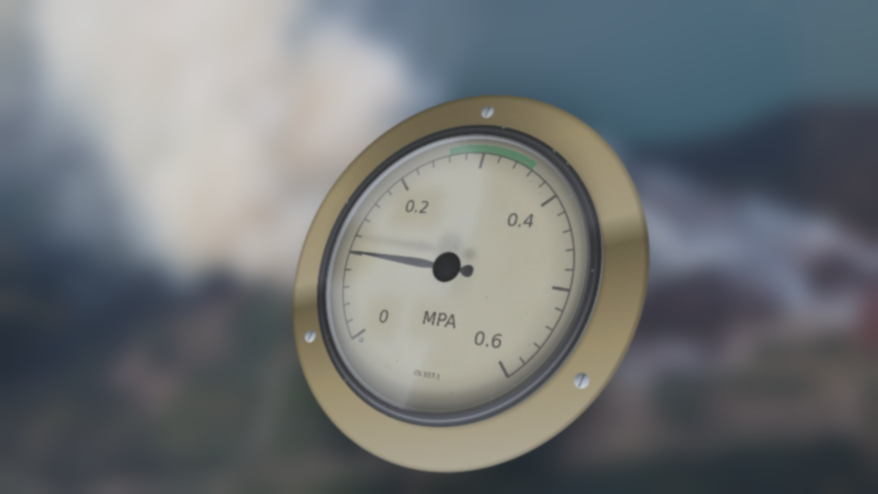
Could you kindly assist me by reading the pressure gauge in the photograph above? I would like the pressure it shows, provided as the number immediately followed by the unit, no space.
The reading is 0.1MPa
